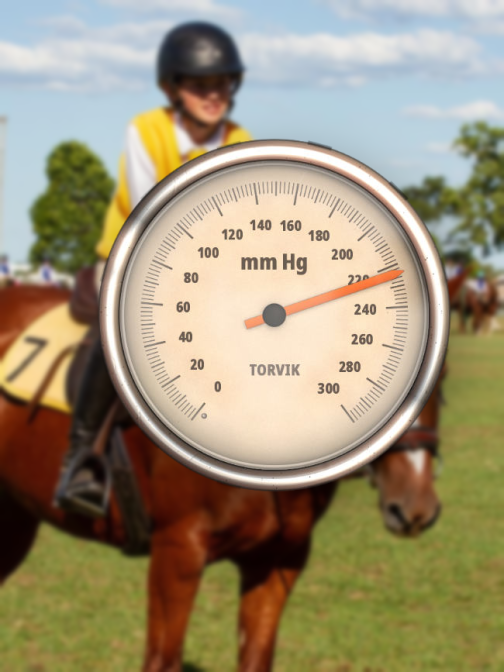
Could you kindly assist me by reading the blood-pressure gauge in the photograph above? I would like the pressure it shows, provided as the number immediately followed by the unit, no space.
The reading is 224mmHg
